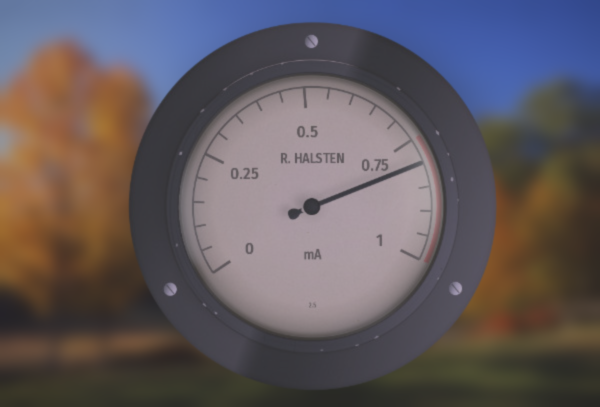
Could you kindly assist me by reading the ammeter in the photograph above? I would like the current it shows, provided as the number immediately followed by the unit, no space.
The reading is 0.8mA
